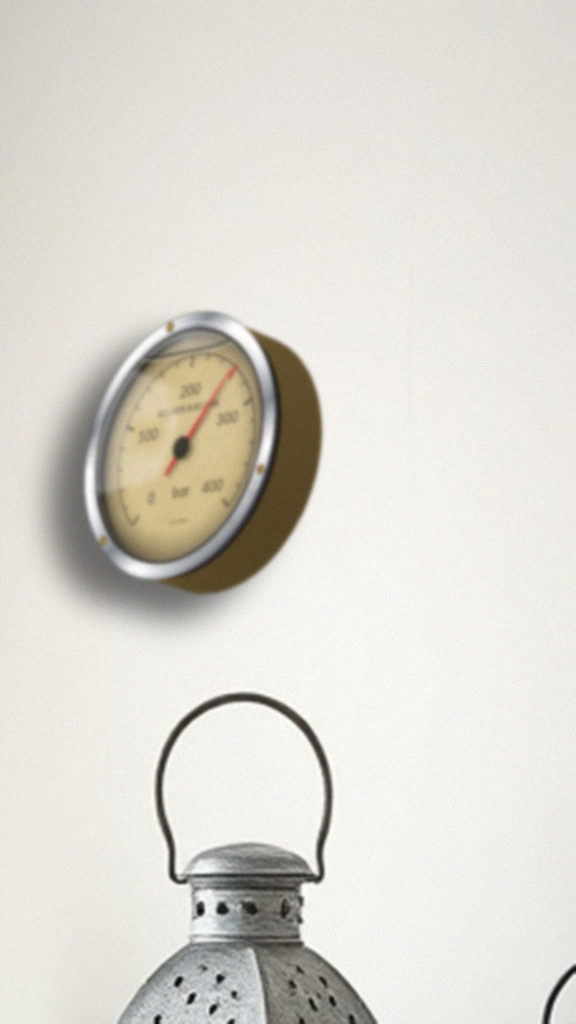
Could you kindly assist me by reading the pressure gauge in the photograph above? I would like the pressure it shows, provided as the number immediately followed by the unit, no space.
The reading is 260bar
